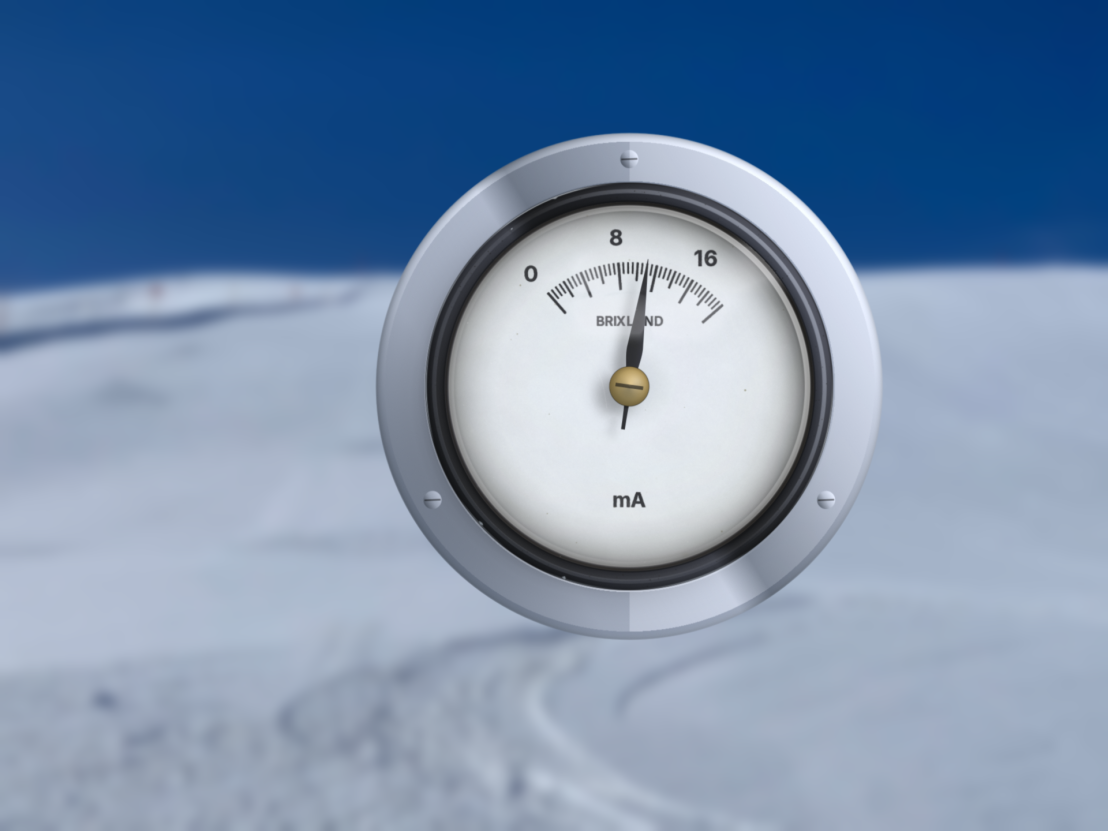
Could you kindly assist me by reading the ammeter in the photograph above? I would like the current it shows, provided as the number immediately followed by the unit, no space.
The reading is 11mA
